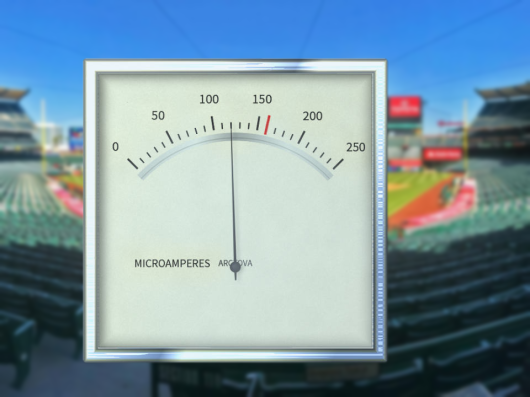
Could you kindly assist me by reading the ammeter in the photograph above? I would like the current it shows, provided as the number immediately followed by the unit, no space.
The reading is 120µA
